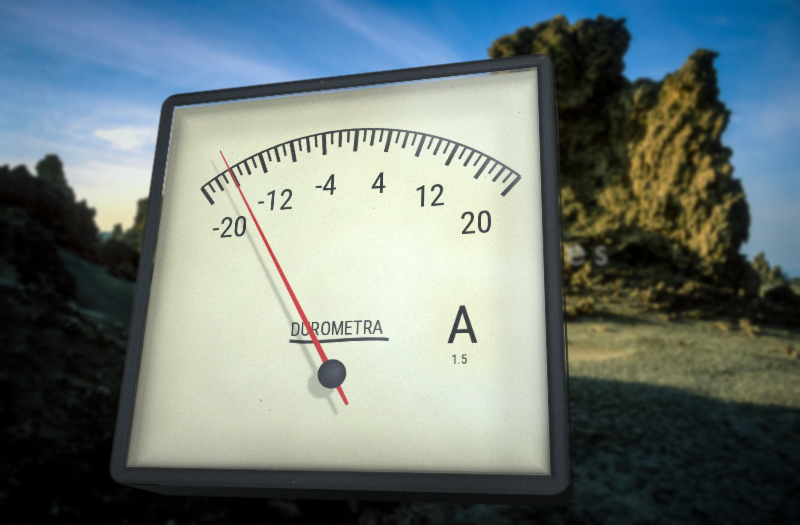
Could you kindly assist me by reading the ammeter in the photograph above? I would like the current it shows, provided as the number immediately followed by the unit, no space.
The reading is -16A
